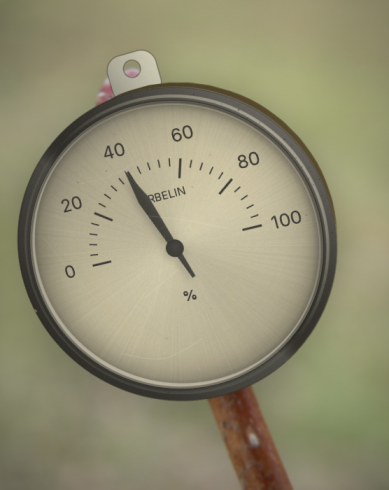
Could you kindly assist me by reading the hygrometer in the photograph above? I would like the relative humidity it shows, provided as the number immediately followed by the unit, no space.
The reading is 40%
